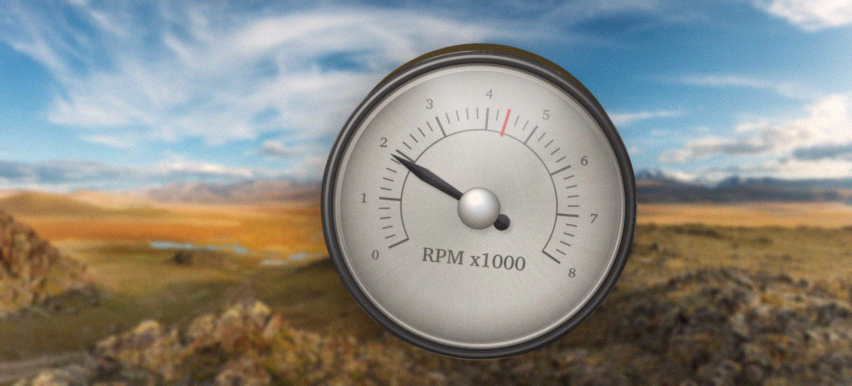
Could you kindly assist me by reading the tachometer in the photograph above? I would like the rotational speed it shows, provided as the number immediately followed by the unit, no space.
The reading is 1900rpm
